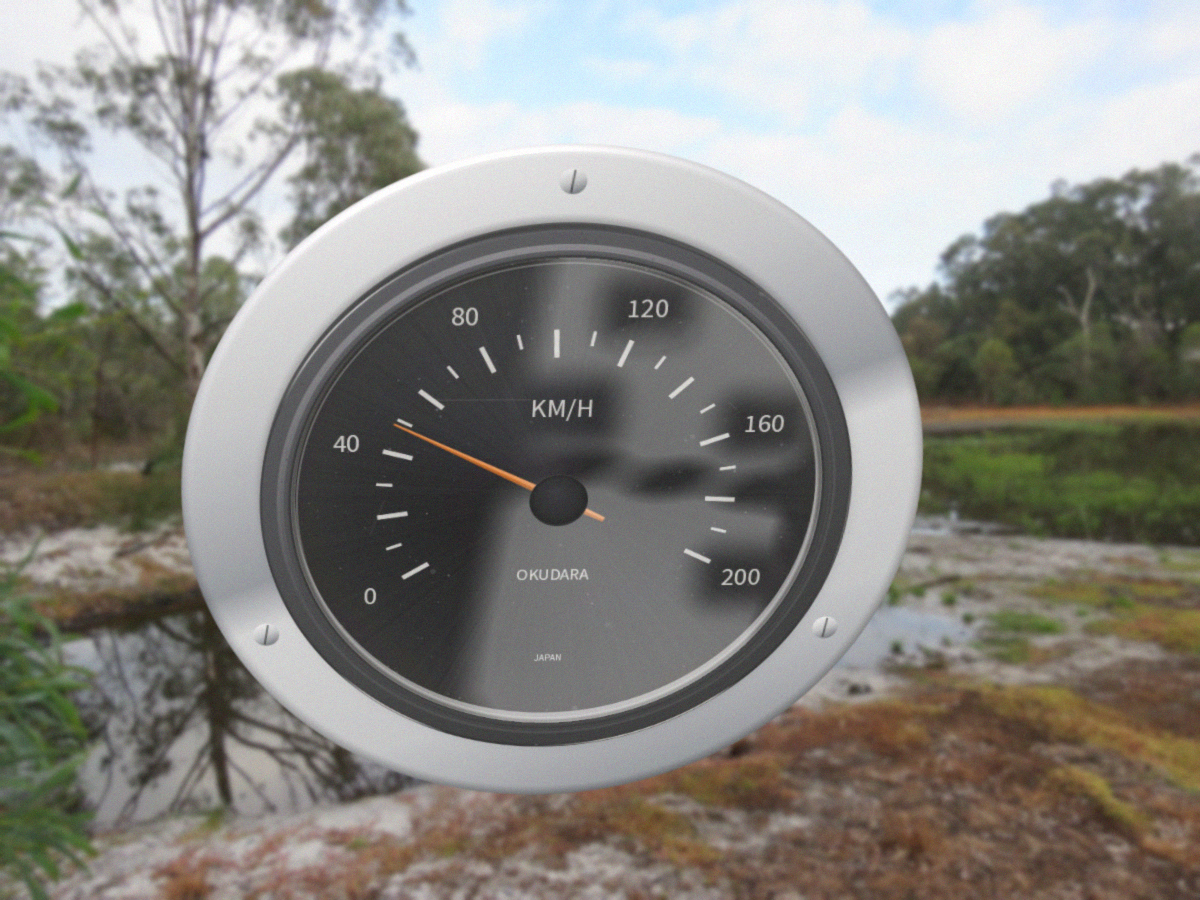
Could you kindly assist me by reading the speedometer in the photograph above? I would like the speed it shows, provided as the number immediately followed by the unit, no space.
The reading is 50km/h
